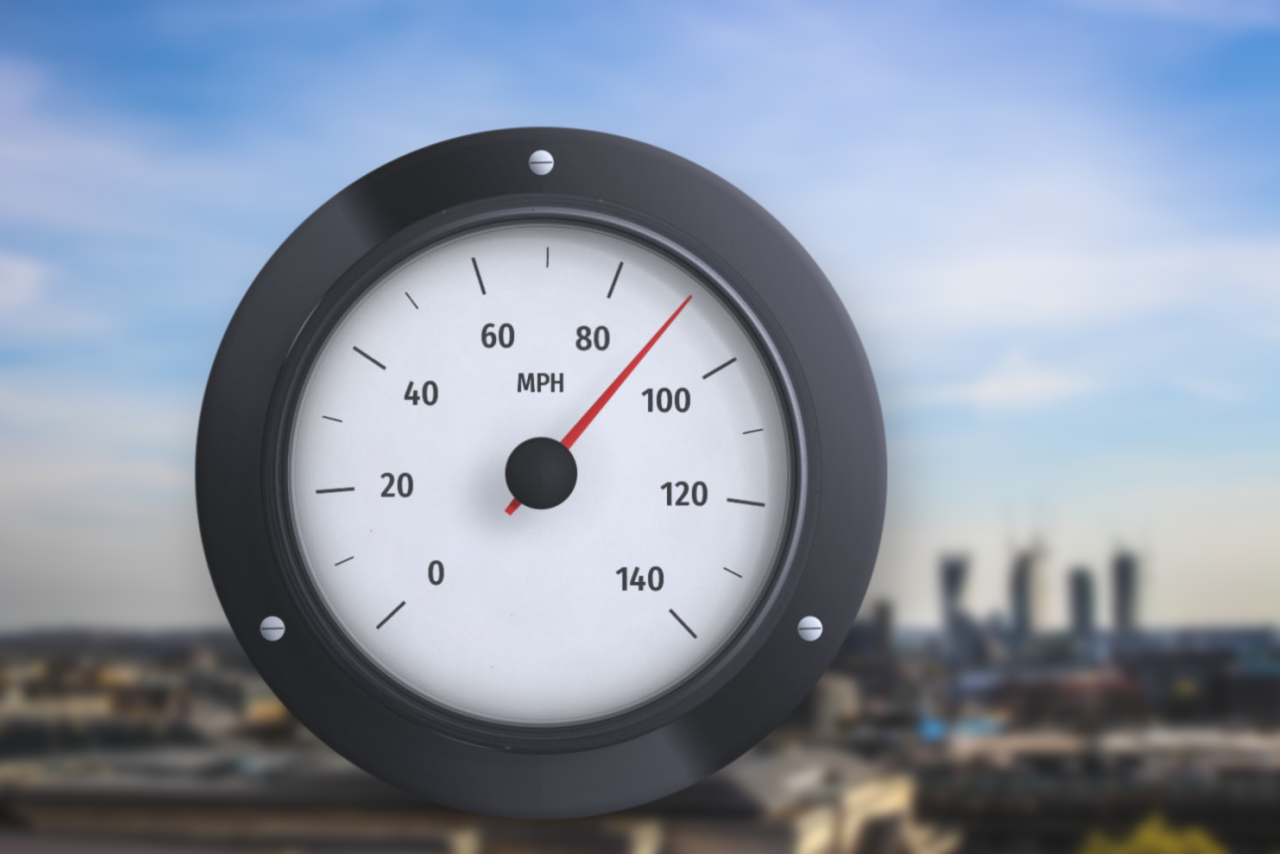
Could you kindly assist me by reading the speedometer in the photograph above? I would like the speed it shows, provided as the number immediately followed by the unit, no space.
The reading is 90mph
